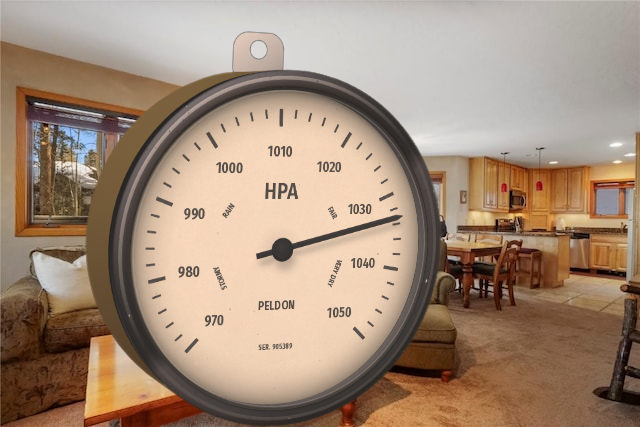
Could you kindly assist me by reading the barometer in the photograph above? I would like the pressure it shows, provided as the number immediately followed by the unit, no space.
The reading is 1033hPa
